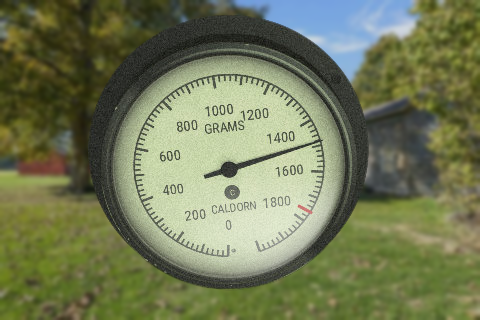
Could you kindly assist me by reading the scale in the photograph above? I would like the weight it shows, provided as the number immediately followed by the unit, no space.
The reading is 1480g
